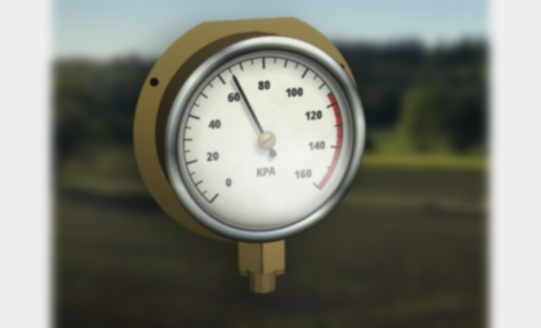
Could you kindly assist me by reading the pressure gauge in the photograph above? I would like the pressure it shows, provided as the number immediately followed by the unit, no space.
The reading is 65kPa
